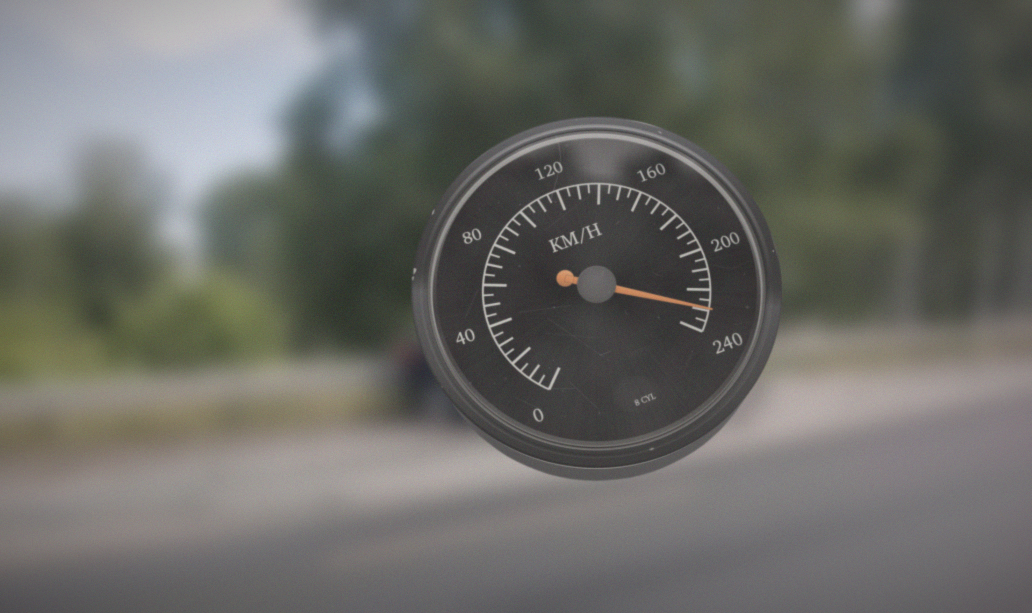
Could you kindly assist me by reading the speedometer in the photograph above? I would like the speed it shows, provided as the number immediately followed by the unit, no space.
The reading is 230km/h
